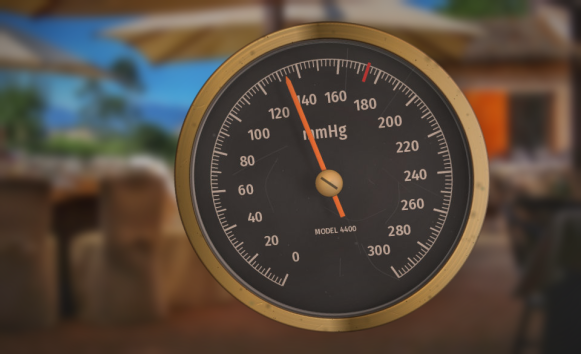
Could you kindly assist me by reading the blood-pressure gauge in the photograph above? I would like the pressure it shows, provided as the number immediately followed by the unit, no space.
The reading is 134mmHg
